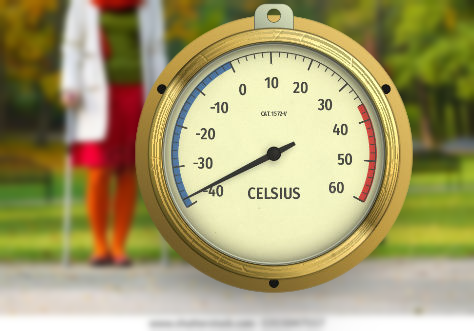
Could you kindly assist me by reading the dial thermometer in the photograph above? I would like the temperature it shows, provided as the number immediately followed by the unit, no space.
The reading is -38°C
